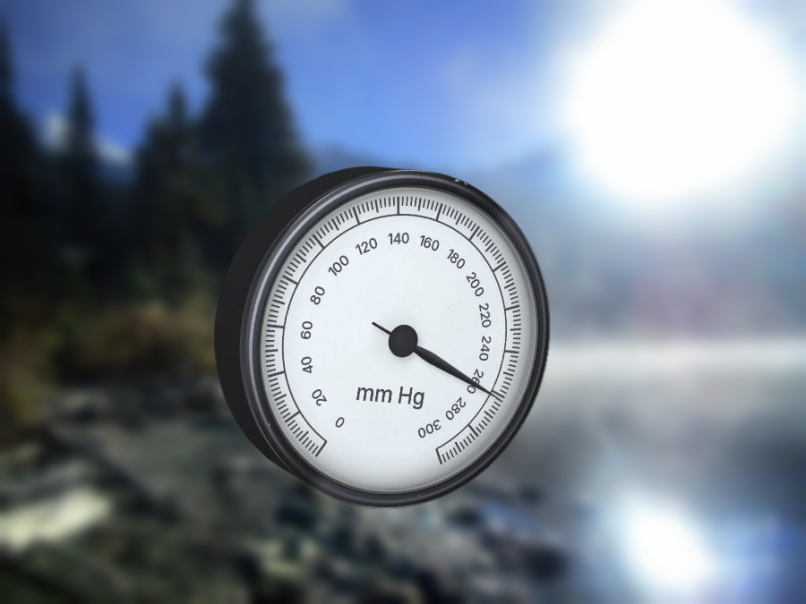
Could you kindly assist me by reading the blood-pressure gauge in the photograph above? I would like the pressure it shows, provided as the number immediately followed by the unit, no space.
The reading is 262mmHg
